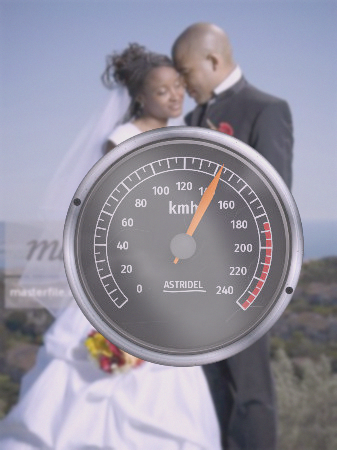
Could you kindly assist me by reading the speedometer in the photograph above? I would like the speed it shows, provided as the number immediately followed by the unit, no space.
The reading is 142.5km/h
